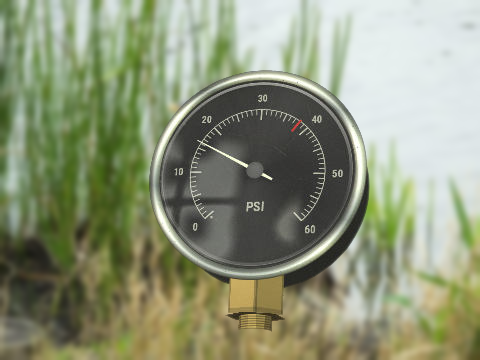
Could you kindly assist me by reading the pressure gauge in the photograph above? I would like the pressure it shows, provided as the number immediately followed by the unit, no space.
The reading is 16psi
